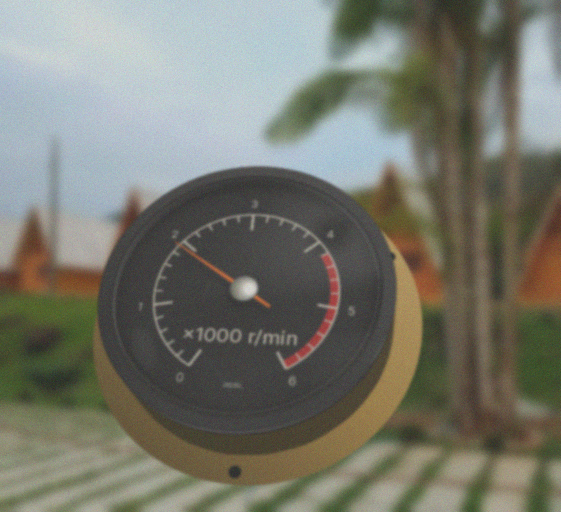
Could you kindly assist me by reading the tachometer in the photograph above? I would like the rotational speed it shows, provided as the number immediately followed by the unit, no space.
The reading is 1900rpm
